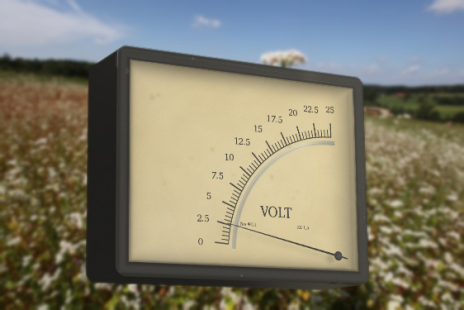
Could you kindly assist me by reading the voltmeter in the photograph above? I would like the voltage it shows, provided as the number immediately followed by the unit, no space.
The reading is 2.5V
